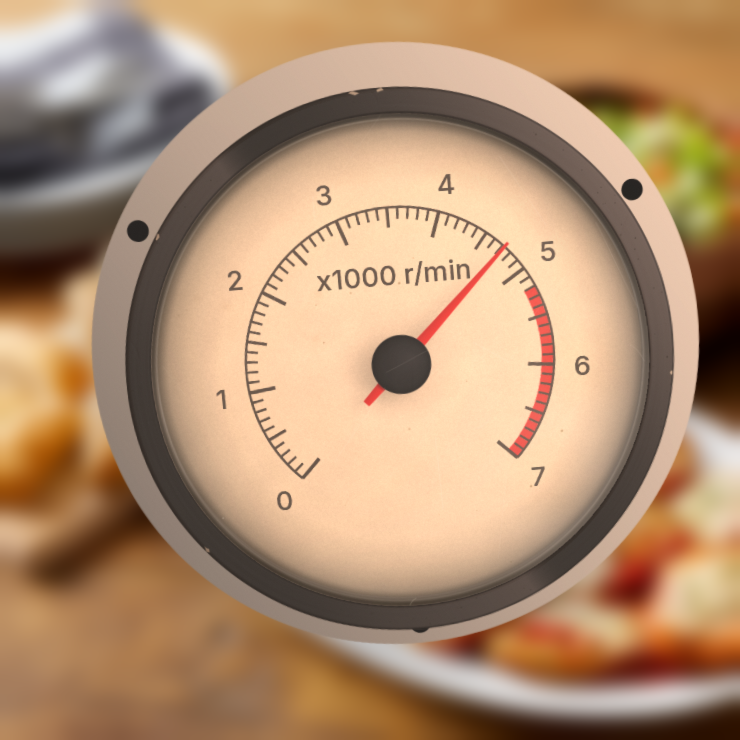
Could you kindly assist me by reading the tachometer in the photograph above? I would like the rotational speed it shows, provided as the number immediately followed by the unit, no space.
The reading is 4700rpm
